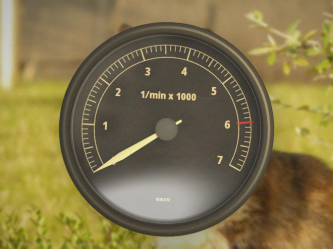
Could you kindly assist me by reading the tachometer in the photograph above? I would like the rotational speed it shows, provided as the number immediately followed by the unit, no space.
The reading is 0rpm
